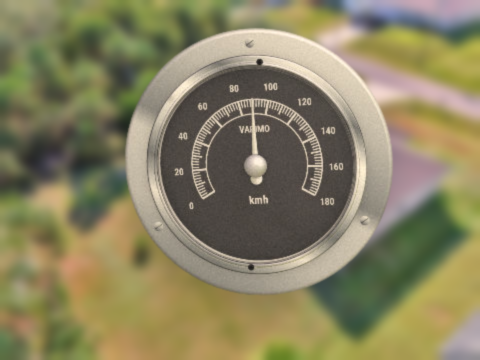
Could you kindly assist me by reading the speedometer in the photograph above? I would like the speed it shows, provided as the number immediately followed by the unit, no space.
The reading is 90km/h
